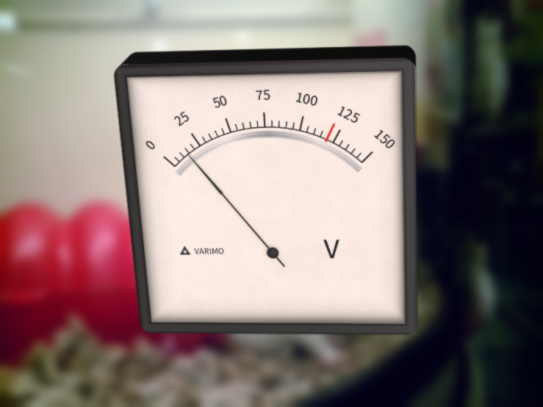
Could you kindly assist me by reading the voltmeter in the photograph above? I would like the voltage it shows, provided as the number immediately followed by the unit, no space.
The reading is 15V
